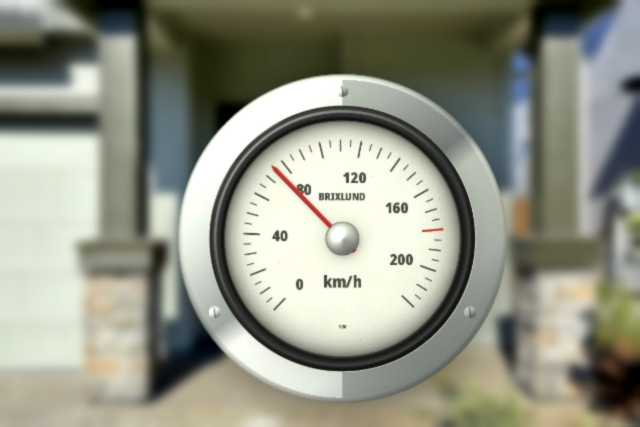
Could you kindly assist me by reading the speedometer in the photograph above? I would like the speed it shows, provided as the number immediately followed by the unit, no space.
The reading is 75km/h
